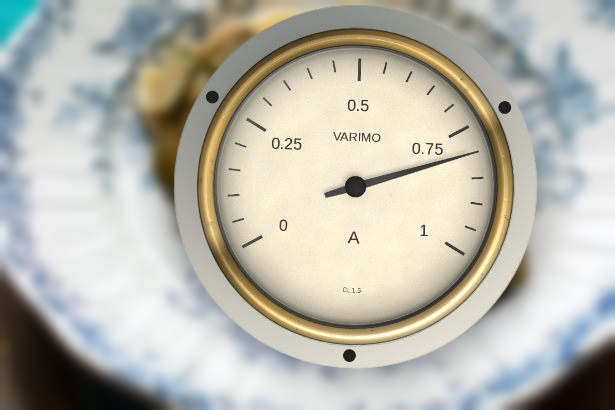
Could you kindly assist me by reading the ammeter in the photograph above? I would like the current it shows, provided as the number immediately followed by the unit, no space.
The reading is 0.8A
